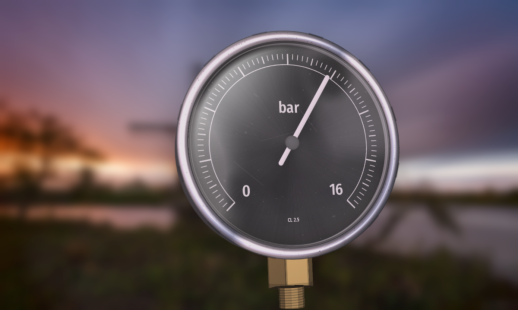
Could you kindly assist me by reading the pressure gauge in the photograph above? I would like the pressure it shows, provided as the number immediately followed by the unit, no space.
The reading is 9.8bar
